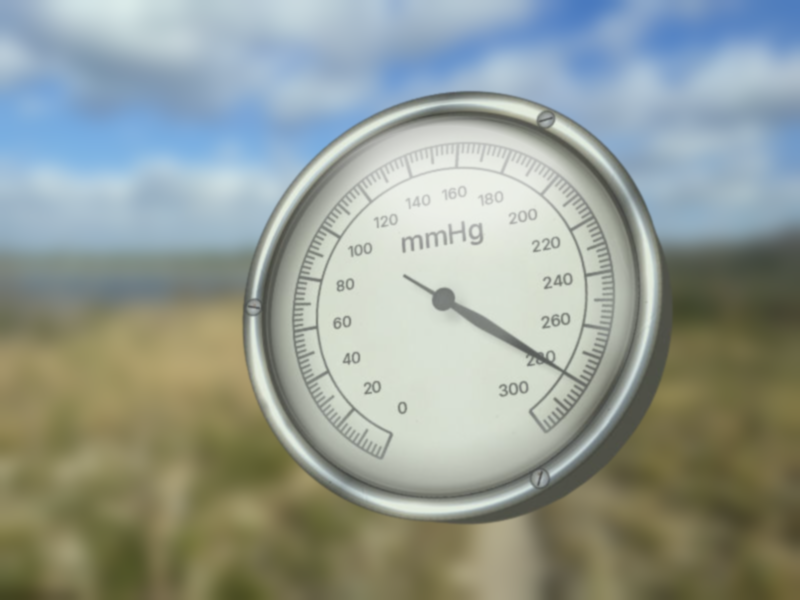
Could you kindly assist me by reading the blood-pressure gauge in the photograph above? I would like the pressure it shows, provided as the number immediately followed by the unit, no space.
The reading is 280mmHg
